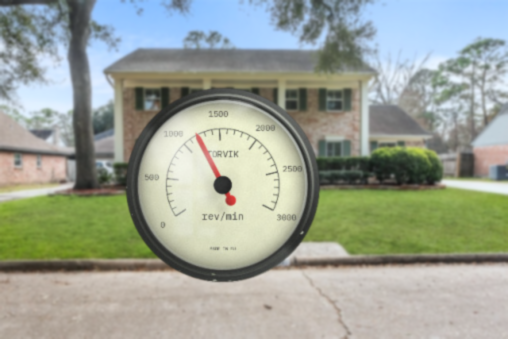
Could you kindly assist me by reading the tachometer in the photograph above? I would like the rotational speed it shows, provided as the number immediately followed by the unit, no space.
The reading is 1200rpm
